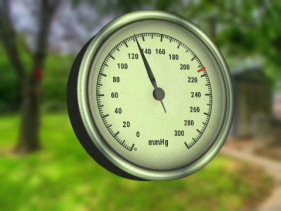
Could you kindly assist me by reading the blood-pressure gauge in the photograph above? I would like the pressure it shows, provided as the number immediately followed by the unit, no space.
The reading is 130mmHg
